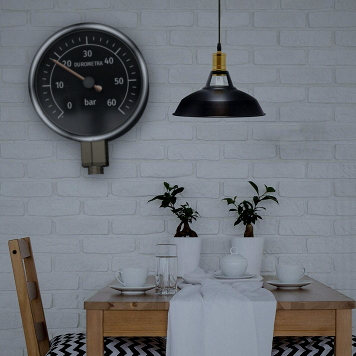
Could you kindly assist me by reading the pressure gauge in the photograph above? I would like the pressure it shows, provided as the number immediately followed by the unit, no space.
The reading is 18bar
